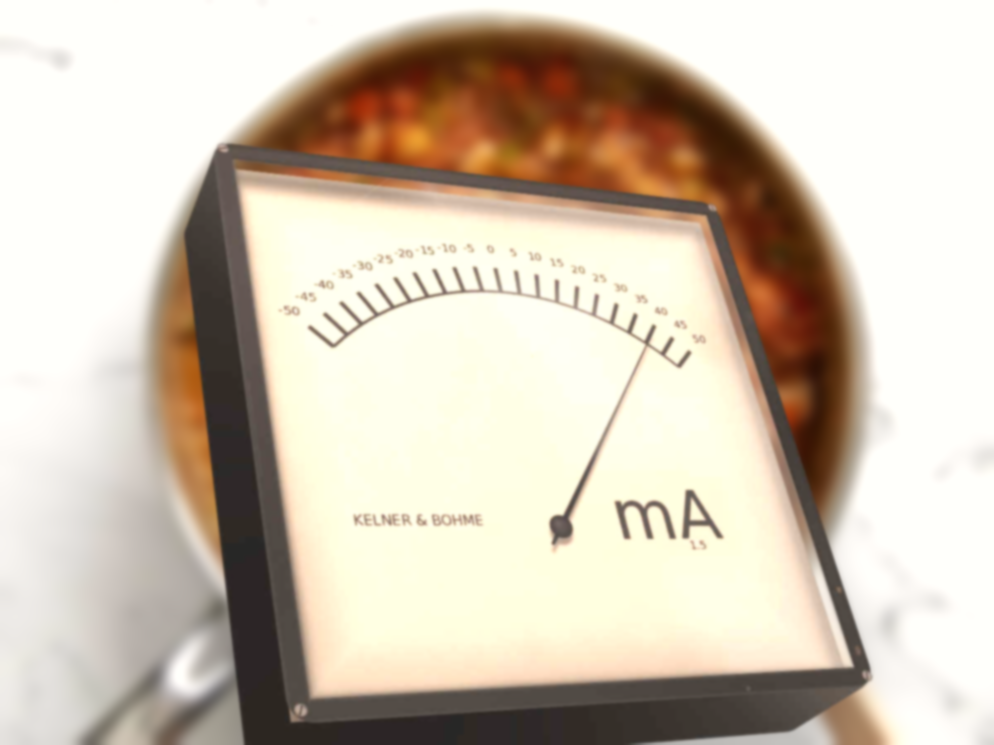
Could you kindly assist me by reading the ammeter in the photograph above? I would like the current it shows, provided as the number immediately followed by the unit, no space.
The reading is 40mA
